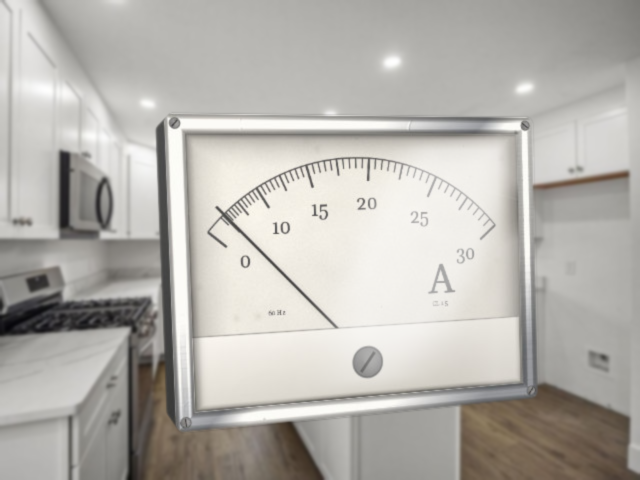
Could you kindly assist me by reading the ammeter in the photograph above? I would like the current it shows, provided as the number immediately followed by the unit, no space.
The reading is 5A
